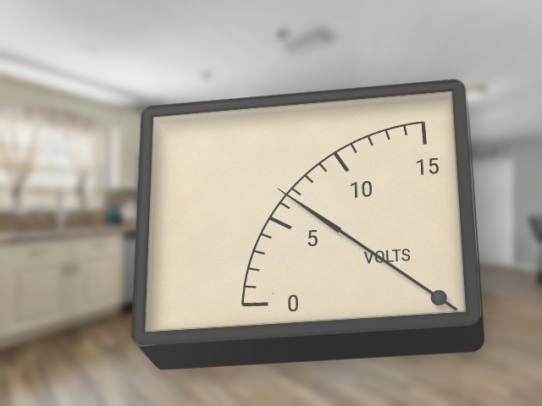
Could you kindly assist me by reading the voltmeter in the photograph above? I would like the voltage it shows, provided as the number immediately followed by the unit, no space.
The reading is 6.5V
